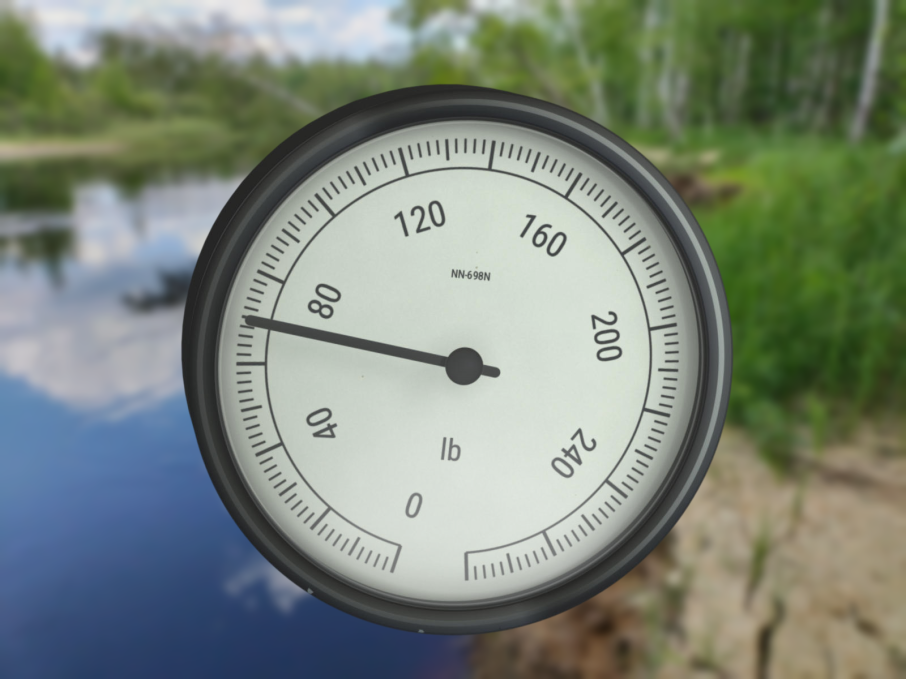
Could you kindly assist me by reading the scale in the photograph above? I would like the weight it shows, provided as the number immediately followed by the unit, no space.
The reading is 70lb
